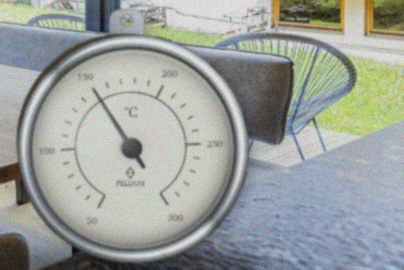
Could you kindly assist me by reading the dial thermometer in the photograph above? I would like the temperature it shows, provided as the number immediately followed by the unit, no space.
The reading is 150°C
